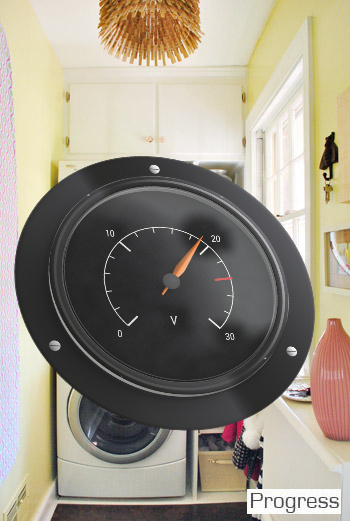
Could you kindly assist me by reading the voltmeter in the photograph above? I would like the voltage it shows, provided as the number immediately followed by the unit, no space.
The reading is 19V
